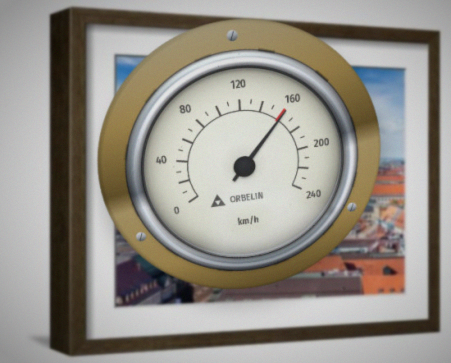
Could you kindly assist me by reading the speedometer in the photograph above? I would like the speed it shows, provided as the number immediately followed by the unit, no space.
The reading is 160km/h
